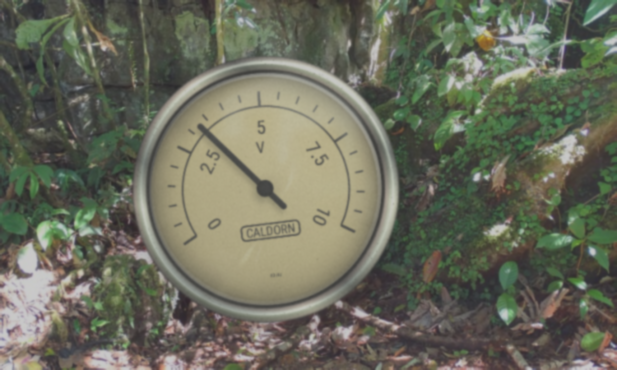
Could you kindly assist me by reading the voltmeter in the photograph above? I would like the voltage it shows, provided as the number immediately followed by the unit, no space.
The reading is 3.25V
